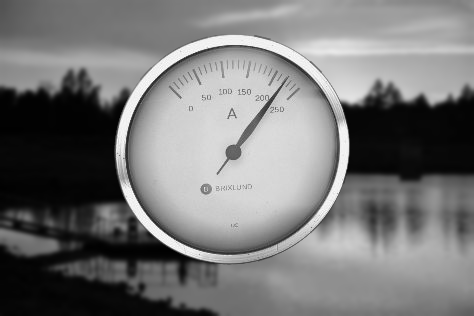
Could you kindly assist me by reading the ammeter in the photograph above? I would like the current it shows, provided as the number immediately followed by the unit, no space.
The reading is 220A
